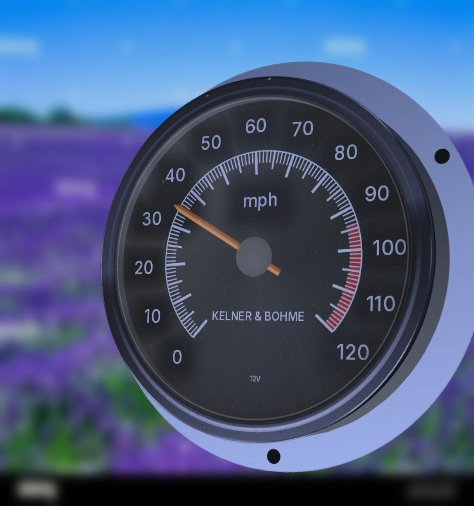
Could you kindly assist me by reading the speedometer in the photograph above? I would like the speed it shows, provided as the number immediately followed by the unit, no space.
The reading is 35mph
